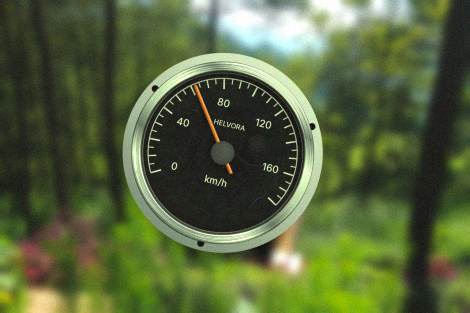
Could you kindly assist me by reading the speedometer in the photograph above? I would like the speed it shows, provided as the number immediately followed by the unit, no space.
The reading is 62.5km/h
